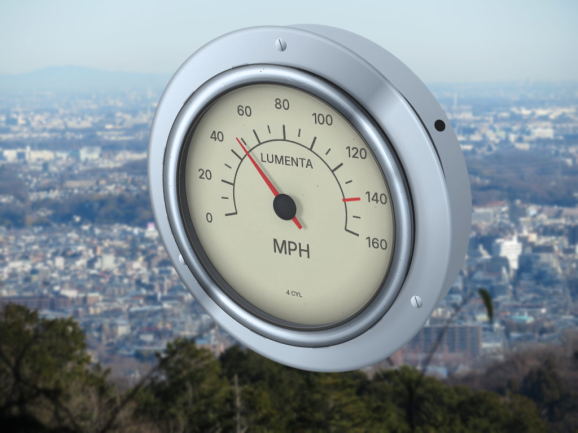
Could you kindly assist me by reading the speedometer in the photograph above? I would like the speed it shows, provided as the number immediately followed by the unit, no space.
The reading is 50mph
